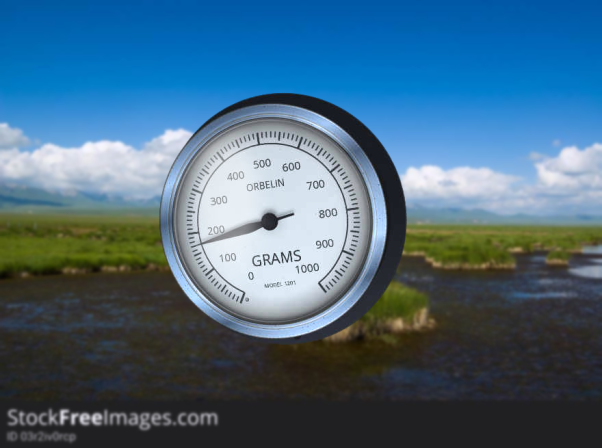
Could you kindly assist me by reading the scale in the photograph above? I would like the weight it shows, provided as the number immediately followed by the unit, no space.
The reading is 170g
